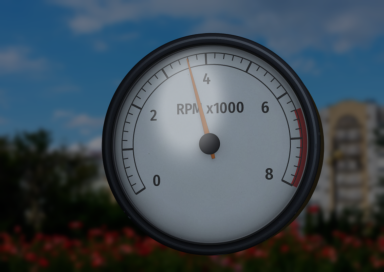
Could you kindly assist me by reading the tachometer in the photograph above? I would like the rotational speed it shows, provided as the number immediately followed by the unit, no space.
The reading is 3600rpm
